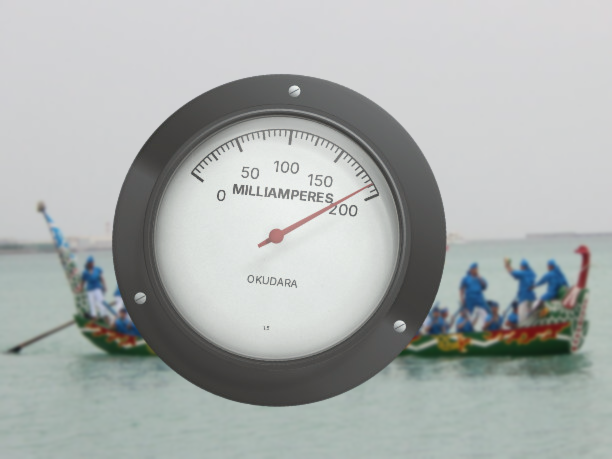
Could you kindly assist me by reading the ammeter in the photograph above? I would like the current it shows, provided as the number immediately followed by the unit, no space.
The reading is 190mA
